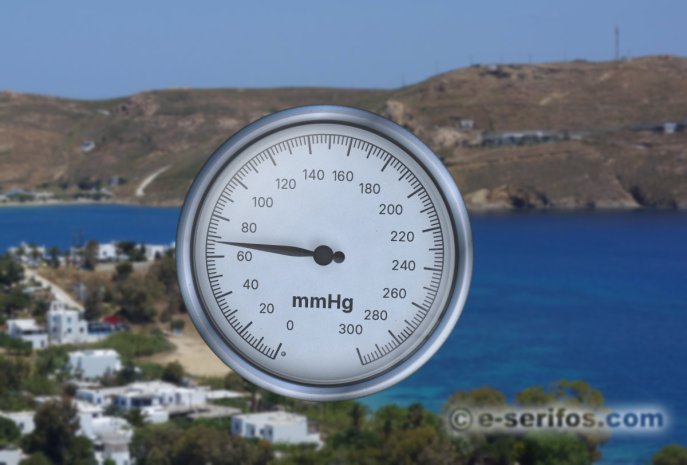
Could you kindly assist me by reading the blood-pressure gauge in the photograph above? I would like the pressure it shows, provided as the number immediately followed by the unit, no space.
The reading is 68mmHg
